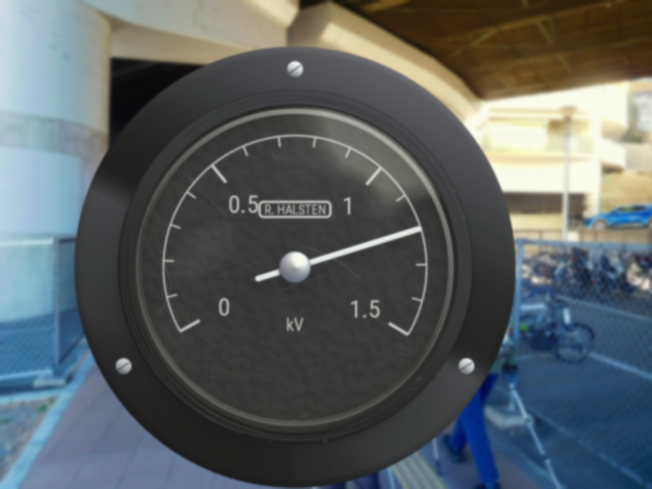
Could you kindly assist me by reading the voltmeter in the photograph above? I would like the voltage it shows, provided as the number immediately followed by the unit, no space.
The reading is 1.2kV
